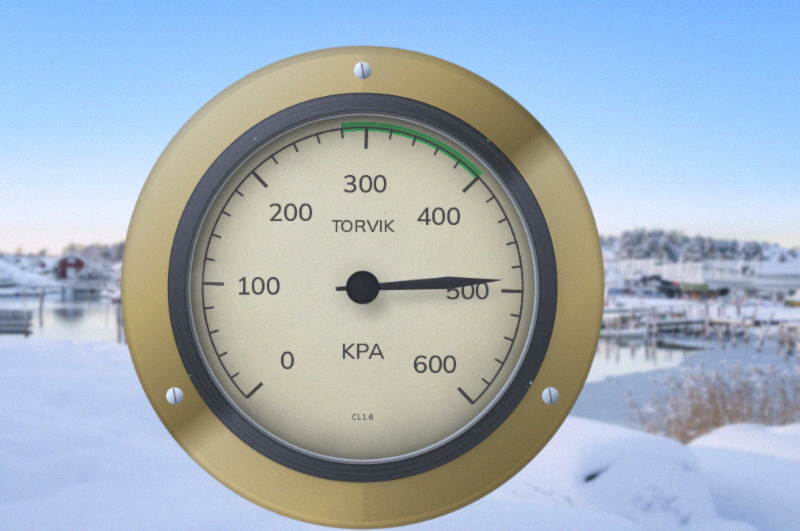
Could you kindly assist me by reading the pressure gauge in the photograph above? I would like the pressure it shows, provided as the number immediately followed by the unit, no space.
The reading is 490kPa
